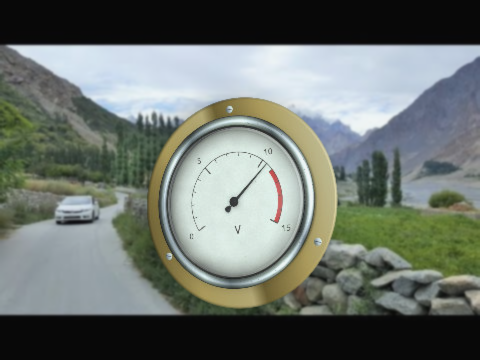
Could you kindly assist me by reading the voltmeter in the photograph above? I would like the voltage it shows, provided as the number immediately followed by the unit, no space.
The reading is 10.5V
